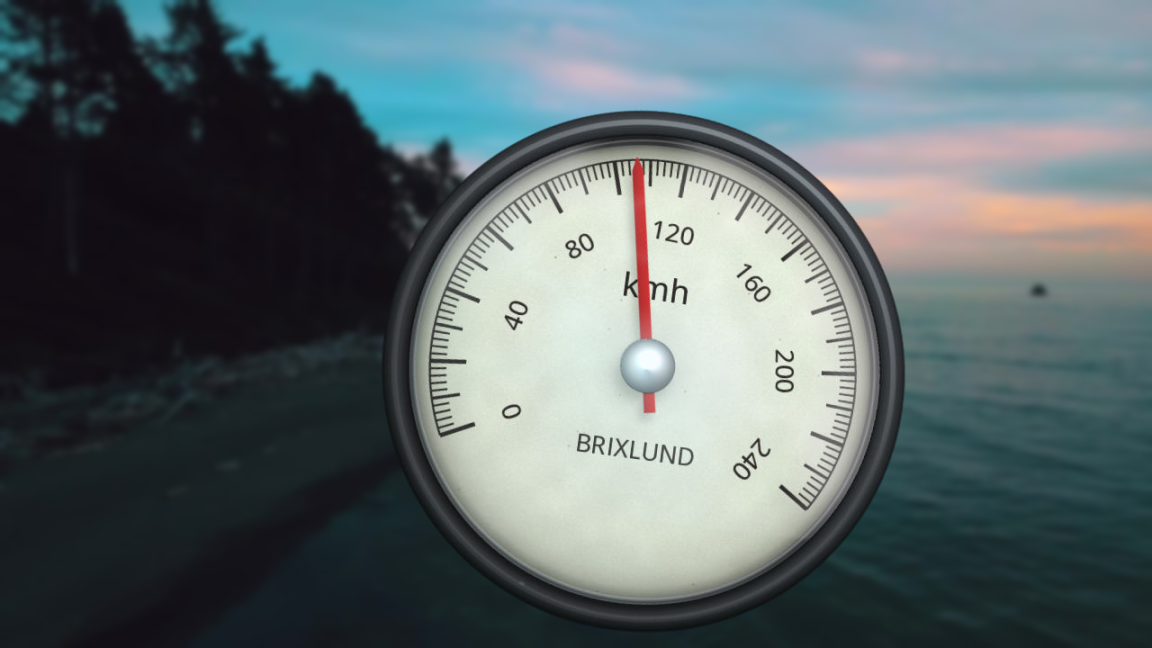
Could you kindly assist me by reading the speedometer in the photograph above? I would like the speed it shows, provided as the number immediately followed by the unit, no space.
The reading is 106km/h
